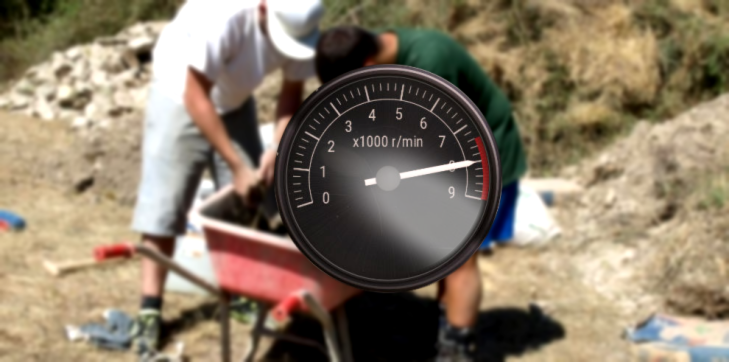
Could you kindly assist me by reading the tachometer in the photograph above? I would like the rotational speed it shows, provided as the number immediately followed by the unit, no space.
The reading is 8000rpm
